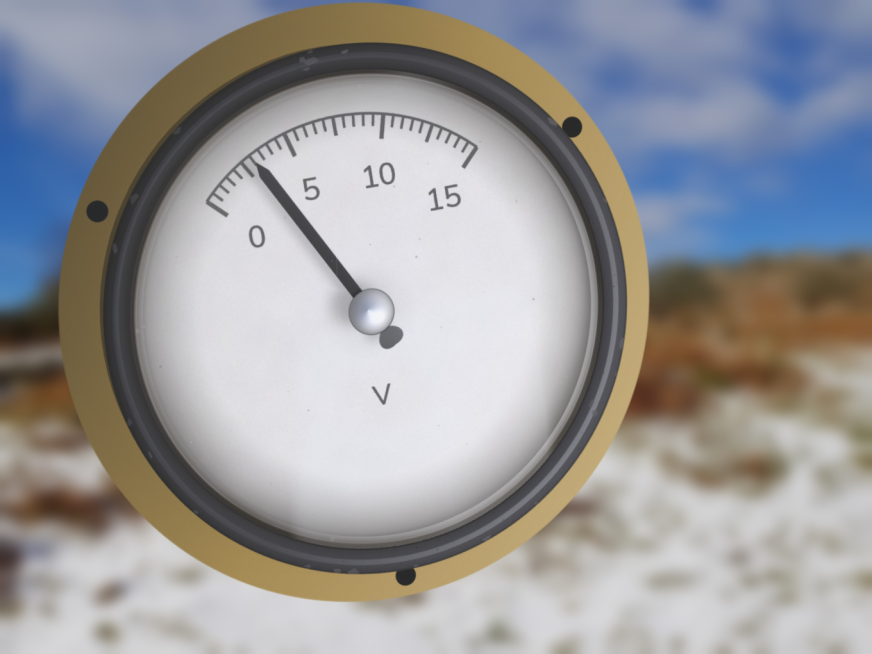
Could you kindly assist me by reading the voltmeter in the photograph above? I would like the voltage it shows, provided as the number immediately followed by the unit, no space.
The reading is 3V
